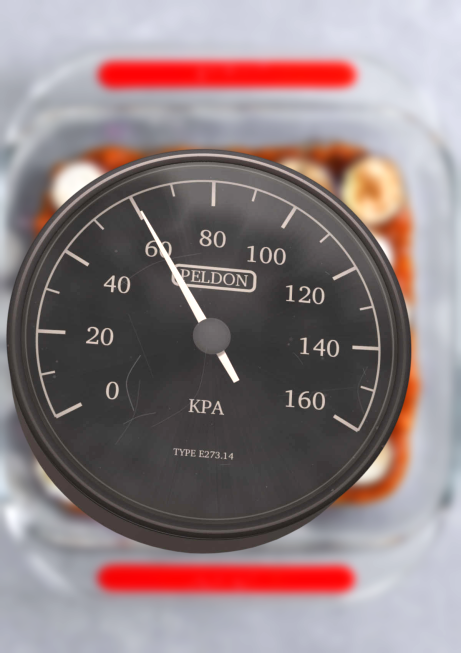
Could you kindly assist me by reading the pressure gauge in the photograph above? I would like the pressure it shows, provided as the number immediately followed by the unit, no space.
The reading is 60kPa
